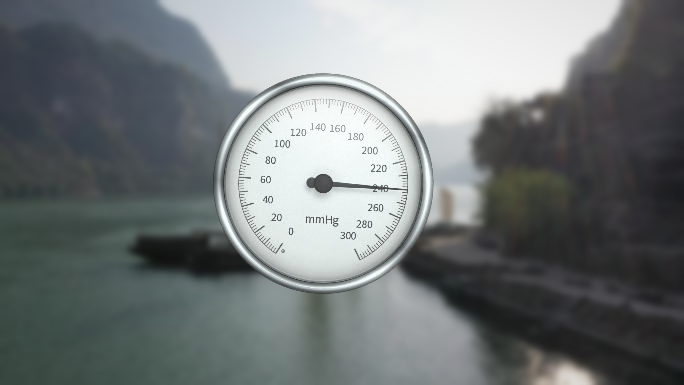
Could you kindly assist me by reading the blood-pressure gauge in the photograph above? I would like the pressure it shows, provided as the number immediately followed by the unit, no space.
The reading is 240mmHg
